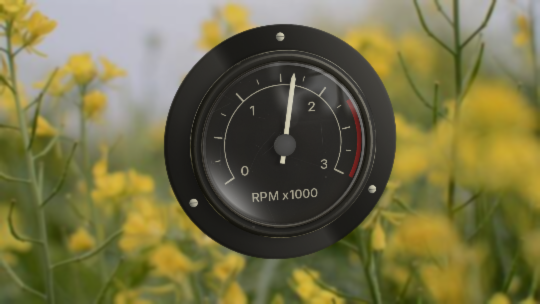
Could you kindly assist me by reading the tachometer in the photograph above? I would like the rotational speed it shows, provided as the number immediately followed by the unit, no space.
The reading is 1625rpm
